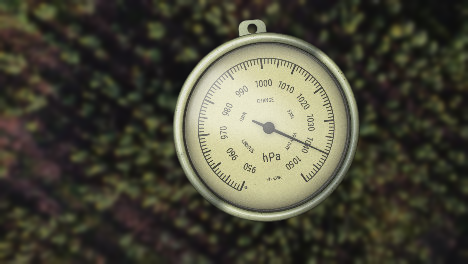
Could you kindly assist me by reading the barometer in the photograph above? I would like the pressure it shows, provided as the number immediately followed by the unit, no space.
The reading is 1040hPa
